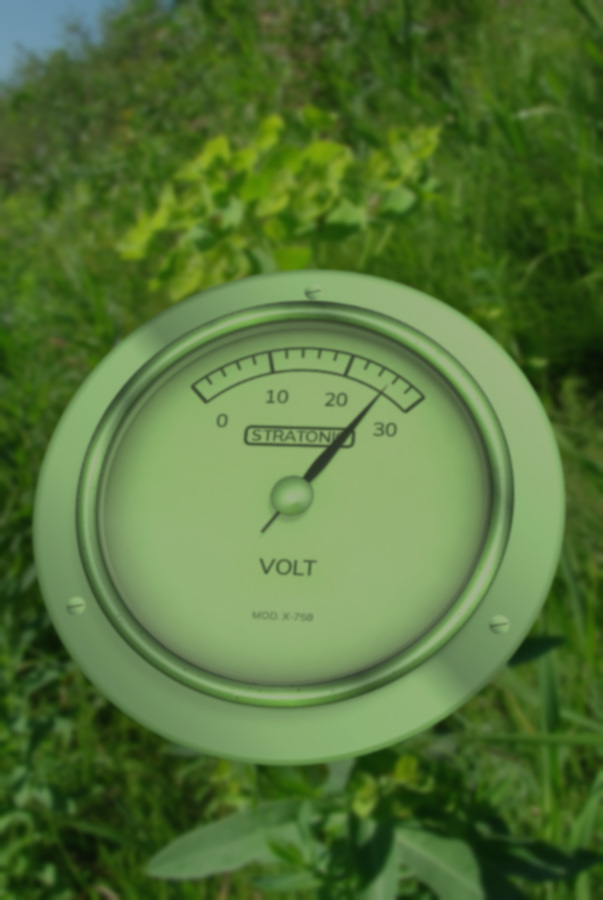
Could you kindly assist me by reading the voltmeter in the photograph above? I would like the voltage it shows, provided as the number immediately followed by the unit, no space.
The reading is 26V
